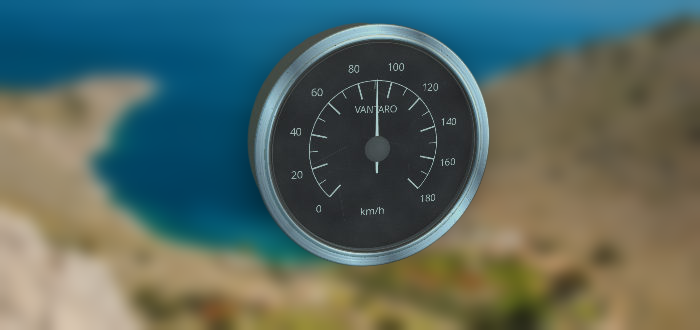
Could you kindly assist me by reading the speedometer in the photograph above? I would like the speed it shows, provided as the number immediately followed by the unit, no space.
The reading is 90km/h
